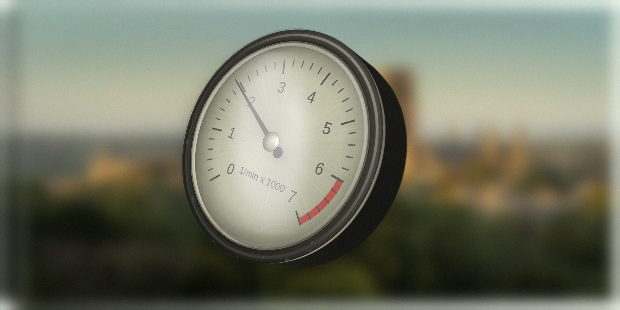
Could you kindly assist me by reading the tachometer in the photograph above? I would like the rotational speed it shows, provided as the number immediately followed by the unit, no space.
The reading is 2000rpm
